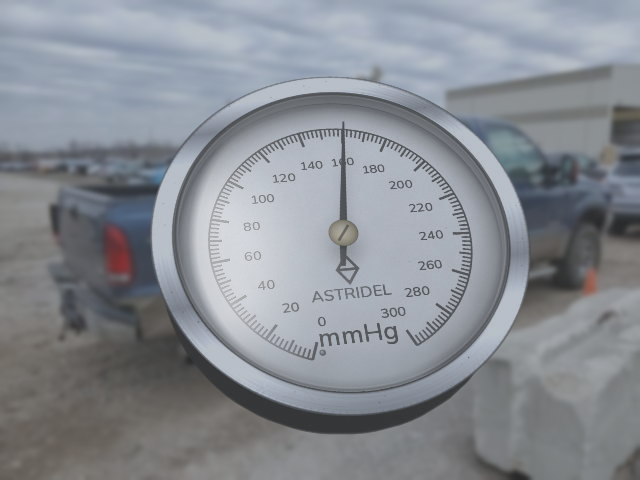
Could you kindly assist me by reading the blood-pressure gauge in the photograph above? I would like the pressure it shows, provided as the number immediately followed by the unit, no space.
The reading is 160mmHg
